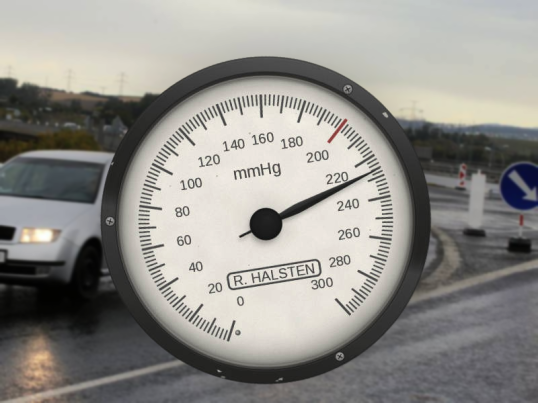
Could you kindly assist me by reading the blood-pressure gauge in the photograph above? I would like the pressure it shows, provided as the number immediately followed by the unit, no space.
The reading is 226mmHg
